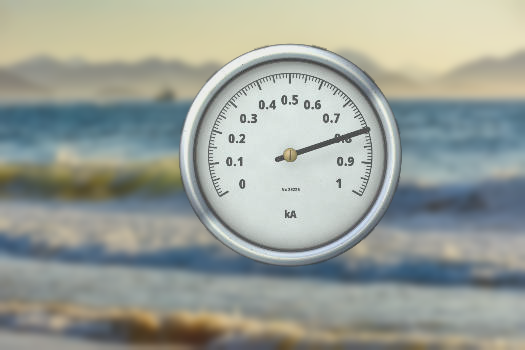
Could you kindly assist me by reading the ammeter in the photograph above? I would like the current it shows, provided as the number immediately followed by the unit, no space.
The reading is 0.8kA
